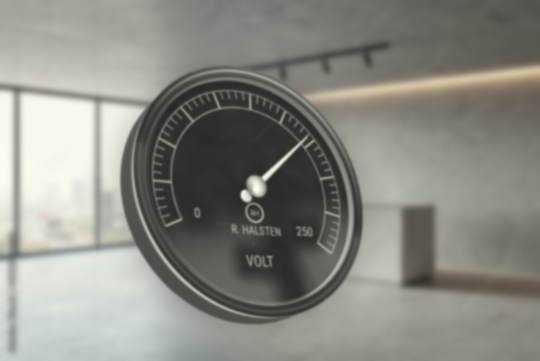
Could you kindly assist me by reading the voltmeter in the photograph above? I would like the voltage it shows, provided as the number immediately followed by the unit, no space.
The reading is 170V
